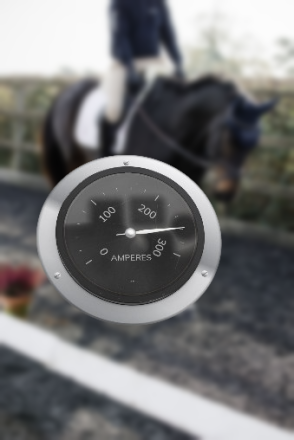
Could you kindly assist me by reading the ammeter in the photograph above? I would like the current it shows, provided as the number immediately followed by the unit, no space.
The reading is 260A
